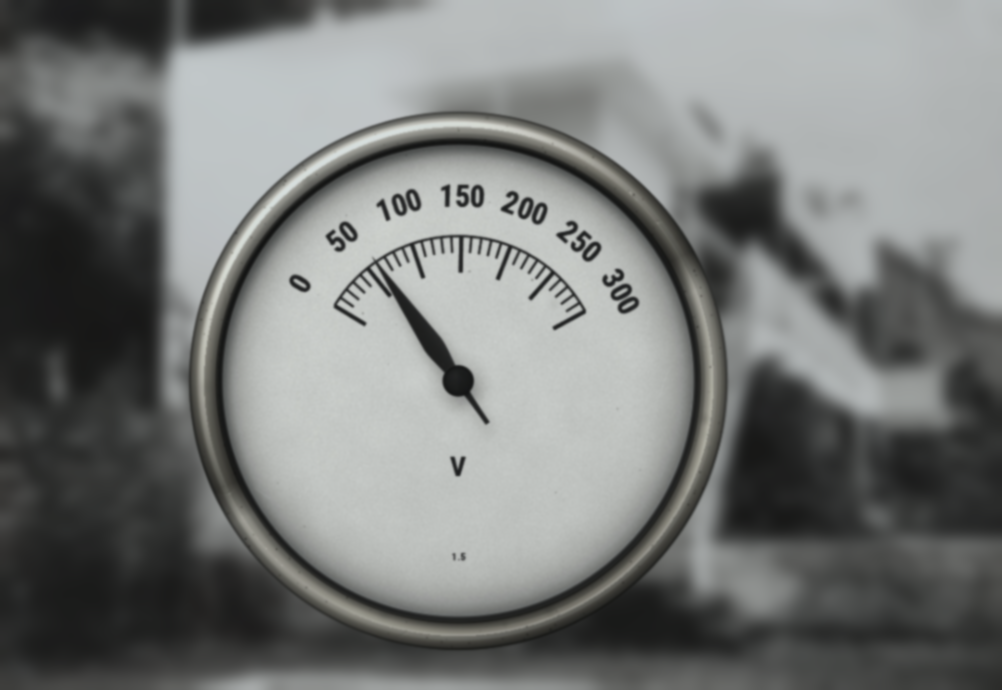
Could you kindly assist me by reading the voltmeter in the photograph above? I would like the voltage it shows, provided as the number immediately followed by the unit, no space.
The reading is 60V
